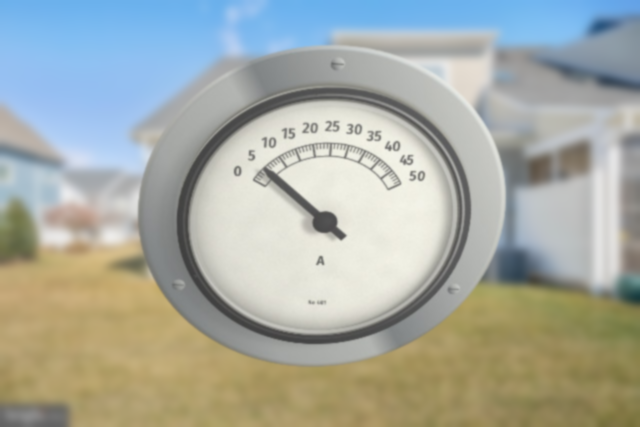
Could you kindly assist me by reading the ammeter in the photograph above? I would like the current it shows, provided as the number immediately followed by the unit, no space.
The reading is 5A
